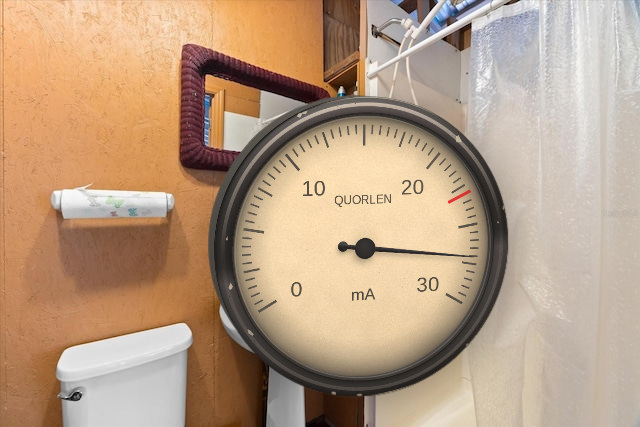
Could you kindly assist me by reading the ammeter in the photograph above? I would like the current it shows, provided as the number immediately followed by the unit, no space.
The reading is 27mA
